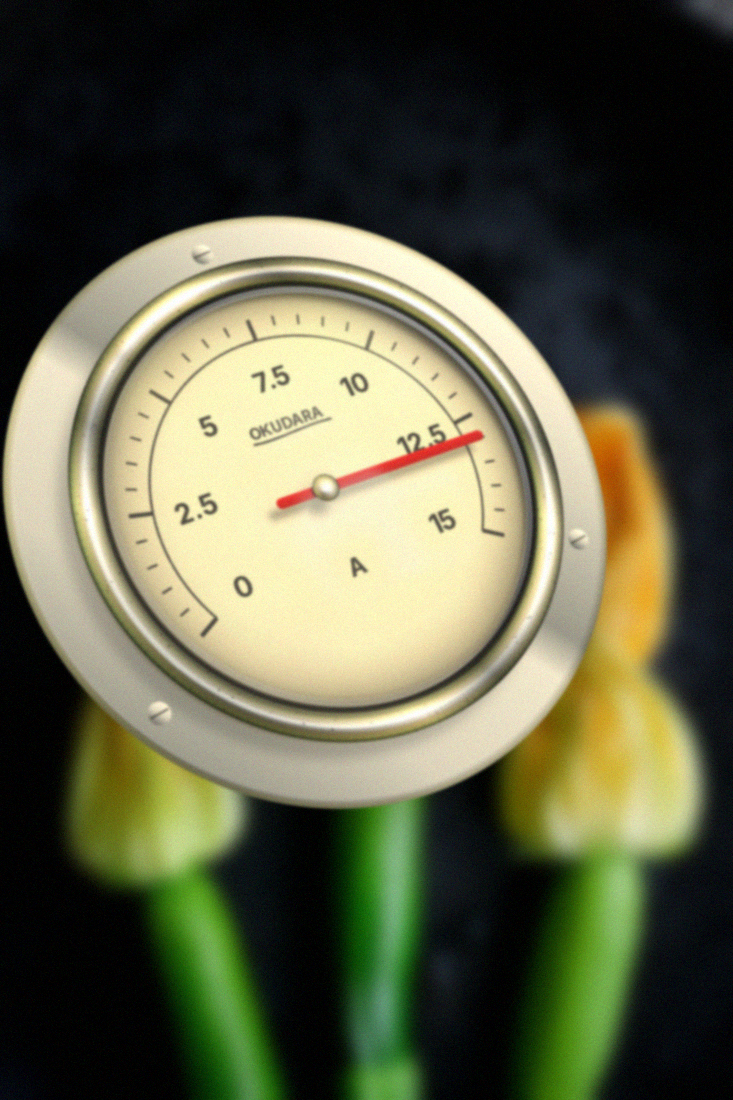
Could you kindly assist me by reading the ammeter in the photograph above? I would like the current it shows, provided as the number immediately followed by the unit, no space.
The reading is 13A
